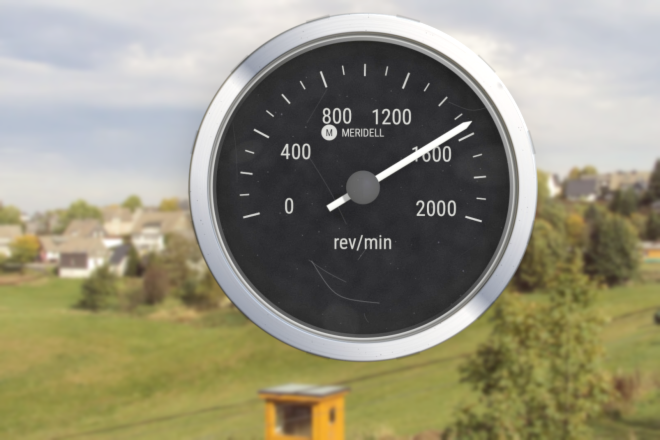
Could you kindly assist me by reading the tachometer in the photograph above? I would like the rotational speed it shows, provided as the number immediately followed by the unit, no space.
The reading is 1550rpm
